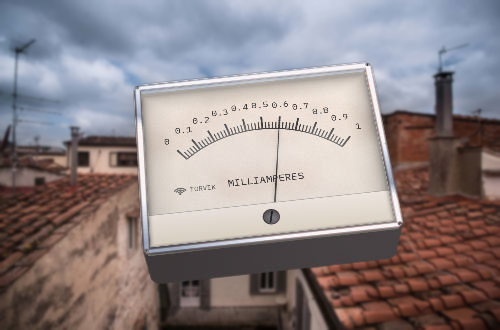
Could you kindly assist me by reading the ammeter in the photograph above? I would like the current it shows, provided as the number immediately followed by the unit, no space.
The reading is 0.6mA
